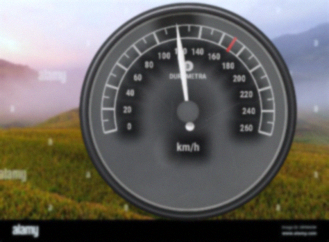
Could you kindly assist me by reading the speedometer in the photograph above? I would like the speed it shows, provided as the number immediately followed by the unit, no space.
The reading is 120km/h
